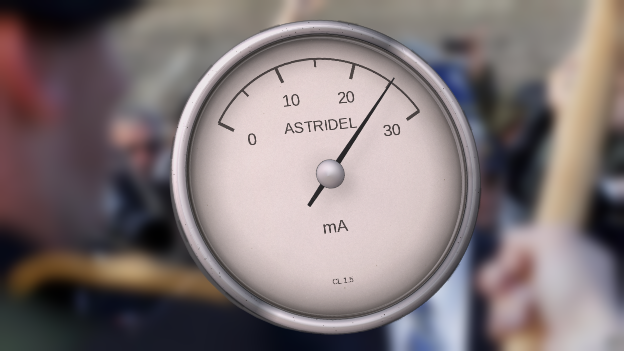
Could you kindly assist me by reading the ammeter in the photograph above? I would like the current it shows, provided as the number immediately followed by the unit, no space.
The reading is 25mA
